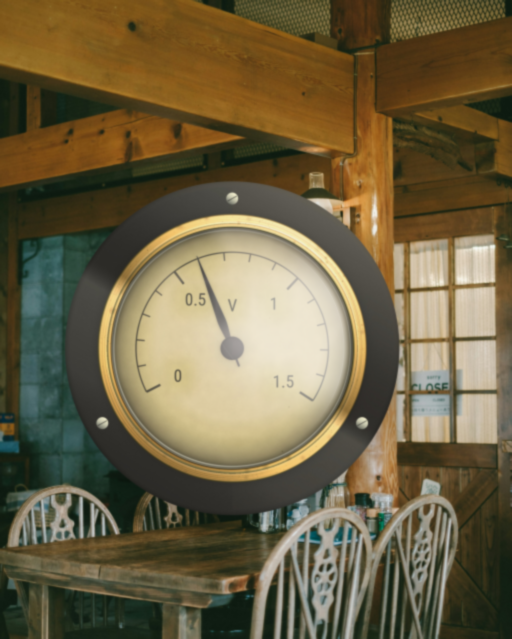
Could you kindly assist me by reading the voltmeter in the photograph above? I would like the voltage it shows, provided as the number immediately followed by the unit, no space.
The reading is 0.6V
